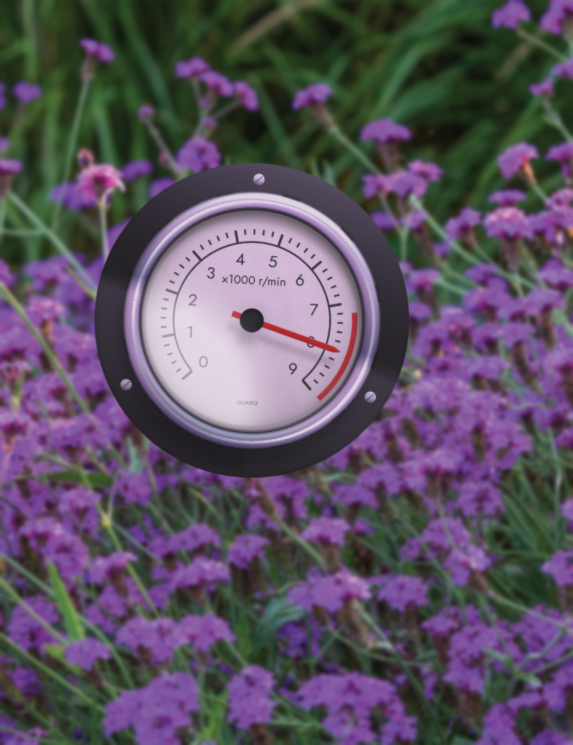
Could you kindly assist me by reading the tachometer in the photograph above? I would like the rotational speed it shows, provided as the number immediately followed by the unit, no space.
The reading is 8000rpm
